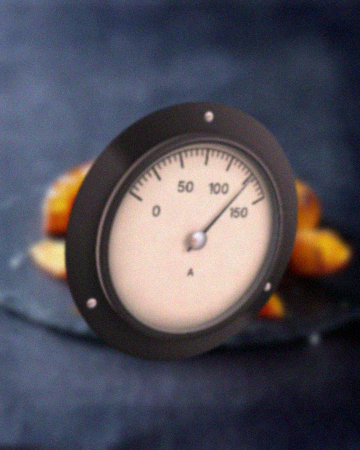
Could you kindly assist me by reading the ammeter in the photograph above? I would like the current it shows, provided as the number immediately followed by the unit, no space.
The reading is 125A
